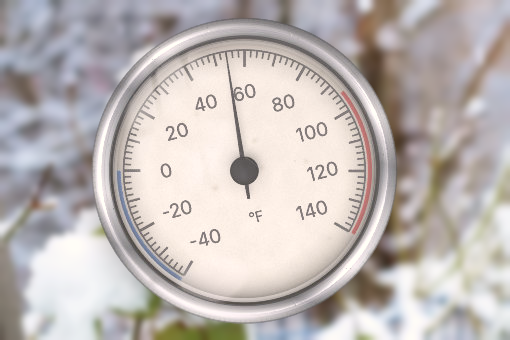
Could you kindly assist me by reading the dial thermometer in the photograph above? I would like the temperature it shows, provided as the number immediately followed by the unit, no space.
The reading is 54°F
